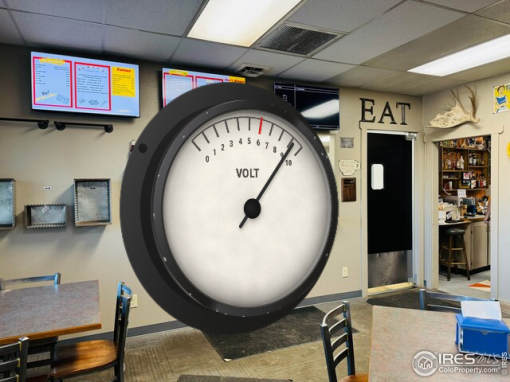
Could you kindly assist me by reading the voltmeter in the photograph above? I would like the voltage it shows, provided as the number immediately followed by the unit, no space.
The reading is 9V
